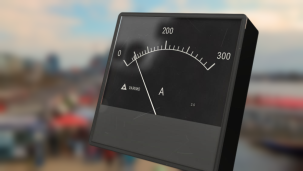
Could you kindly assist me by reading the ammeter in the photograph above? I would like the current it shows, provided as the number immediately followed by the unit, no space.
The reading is 100A
